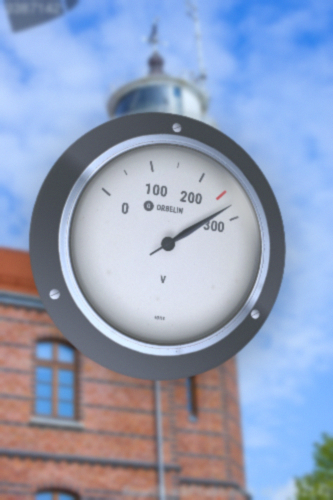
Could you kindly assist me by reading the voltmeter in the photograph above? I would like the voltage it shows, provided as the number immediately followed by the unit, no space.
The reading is 275V
